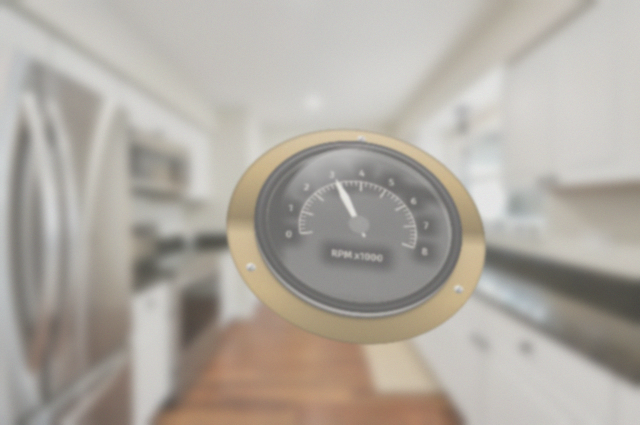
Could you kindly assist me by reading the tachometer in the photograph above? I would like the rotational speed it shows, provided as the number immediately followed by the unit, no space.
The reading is 3000rpm
